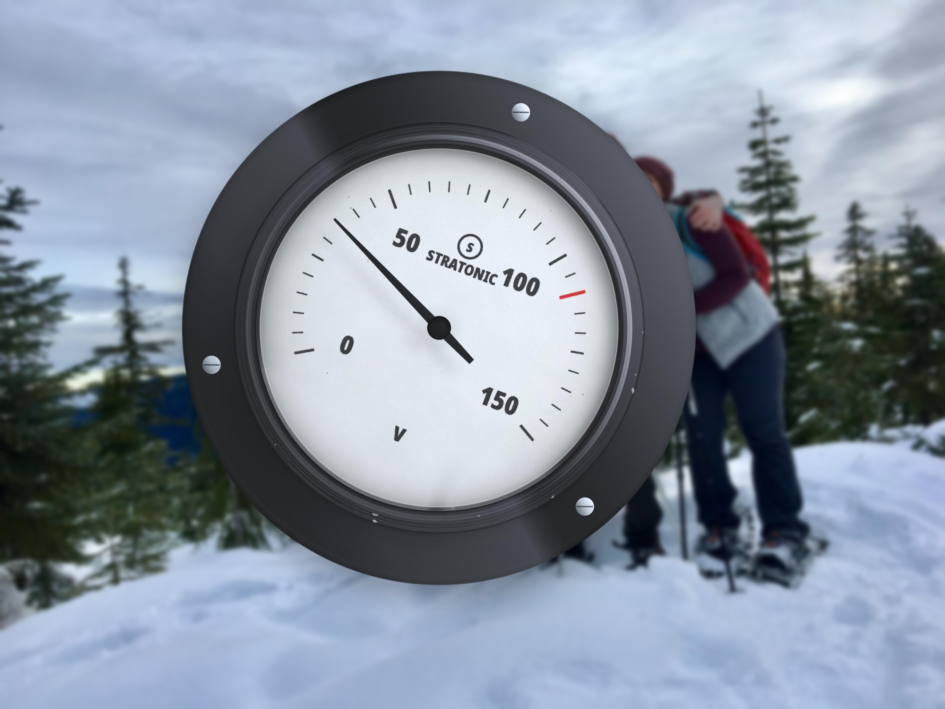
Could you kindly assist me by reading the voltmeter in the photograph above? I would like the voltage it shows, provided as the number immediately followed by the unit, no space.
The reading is 35V
